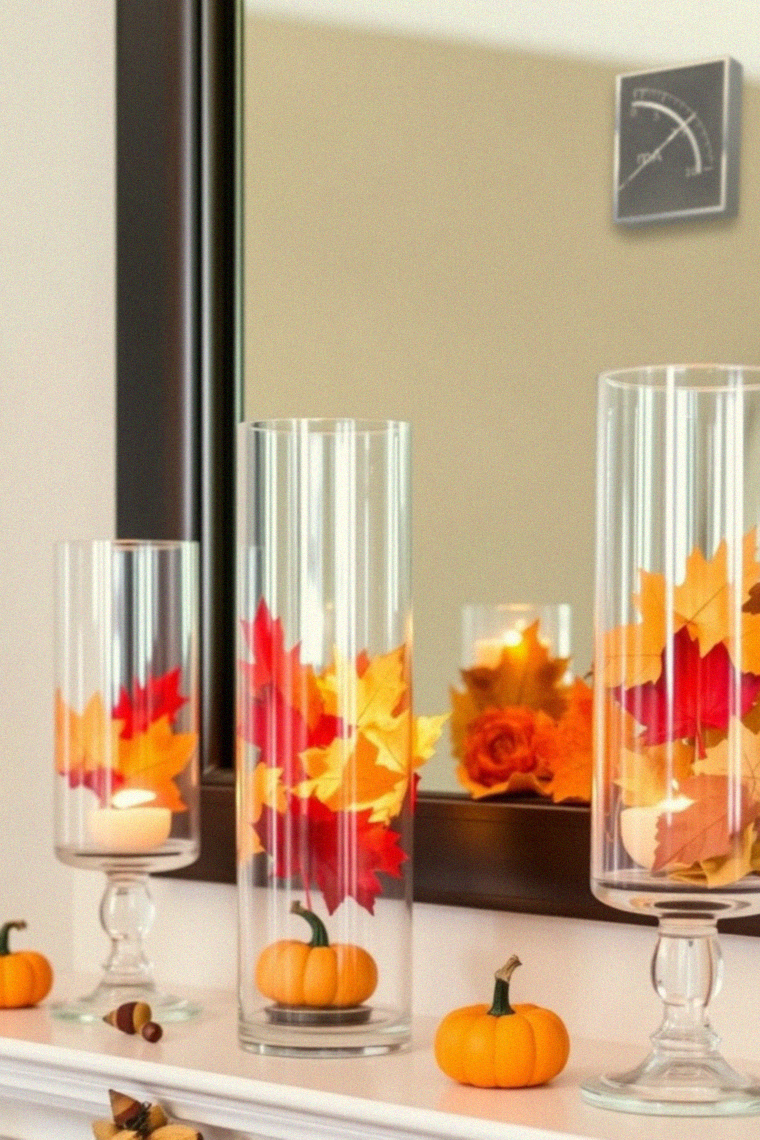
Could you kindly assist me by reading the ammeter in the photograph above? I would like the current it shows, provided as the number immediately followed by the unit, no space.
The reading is 7.5mA
